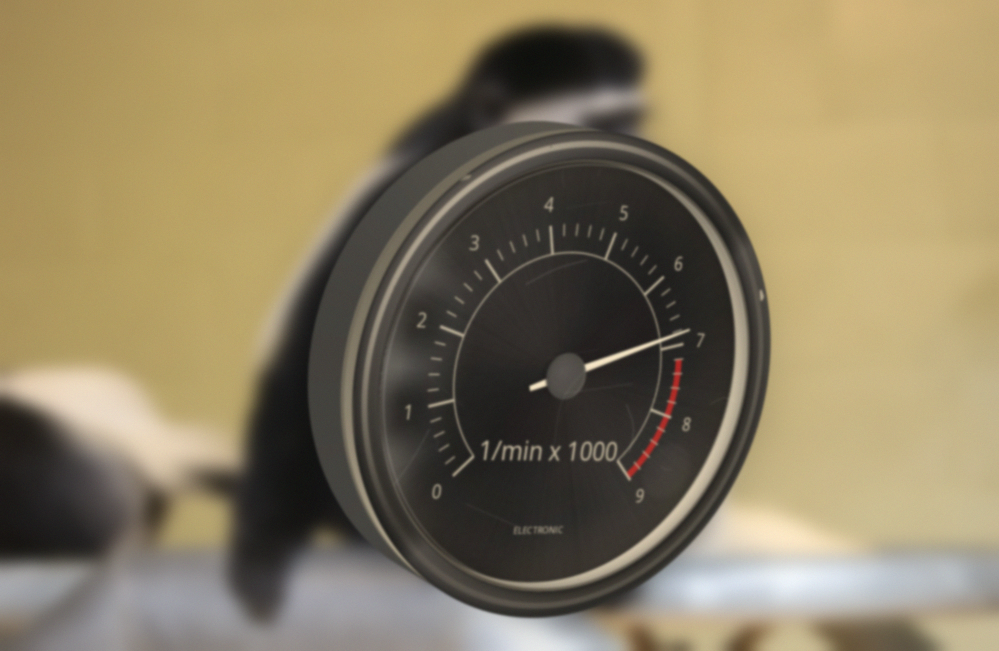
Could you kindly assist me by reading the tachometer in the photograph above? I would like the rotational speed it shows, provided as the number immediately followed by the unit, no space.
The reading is 6800rpm
